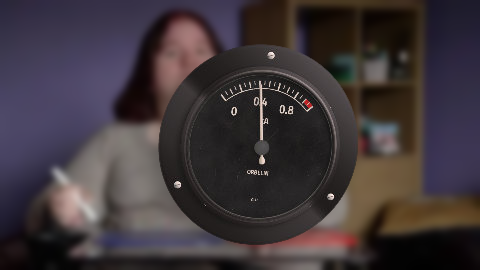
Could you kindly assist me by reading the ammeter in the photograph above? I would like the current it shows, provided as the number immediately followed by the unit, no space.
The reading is 0.4kA
